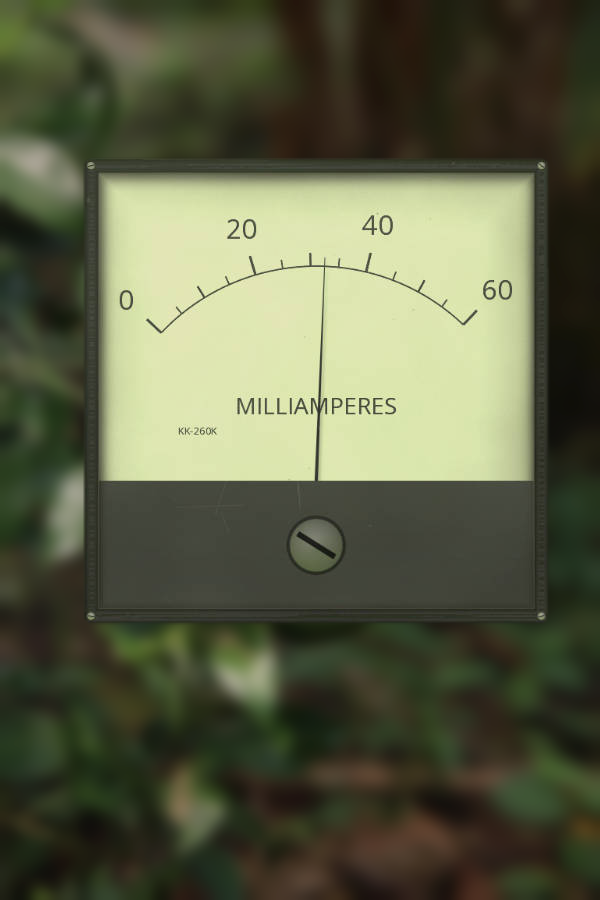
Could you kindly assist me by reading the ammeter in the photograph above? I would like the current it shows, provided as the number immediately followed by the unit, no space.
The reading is 32.5mA
